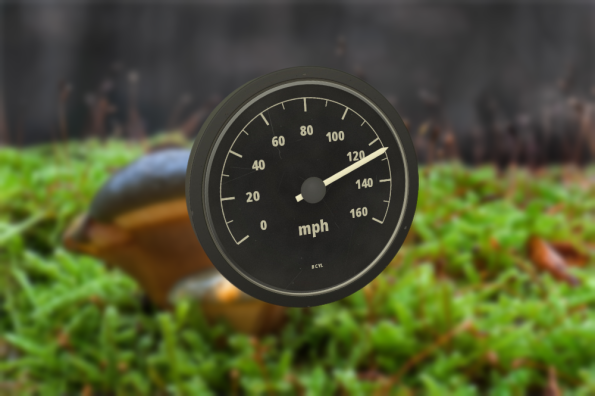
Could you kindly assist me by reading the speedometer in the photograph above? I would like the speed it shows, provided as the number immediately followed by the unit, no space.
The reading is 125mph
